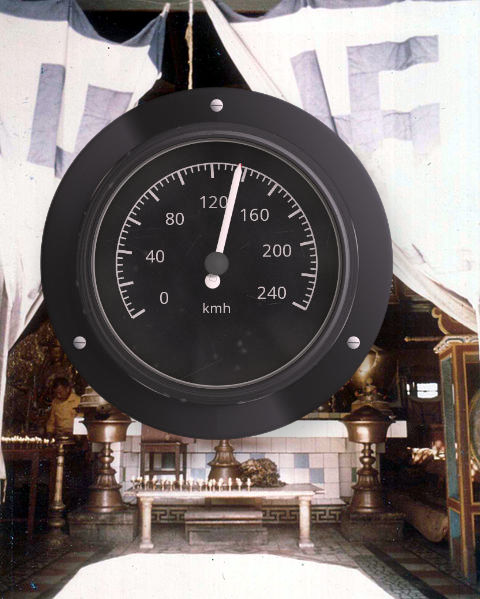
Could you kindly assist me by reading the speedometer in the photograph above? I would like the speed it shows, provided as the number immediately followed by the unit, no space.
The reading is 136km/h
